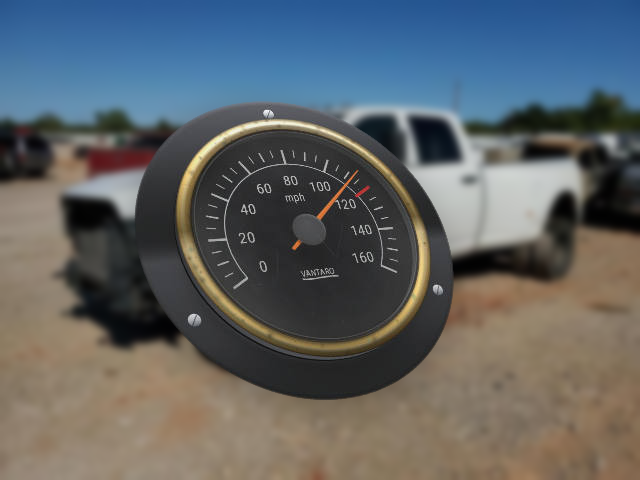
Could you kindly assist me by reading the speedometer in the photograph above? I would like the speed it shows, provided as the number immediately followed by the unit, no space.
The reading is 112.5mph
